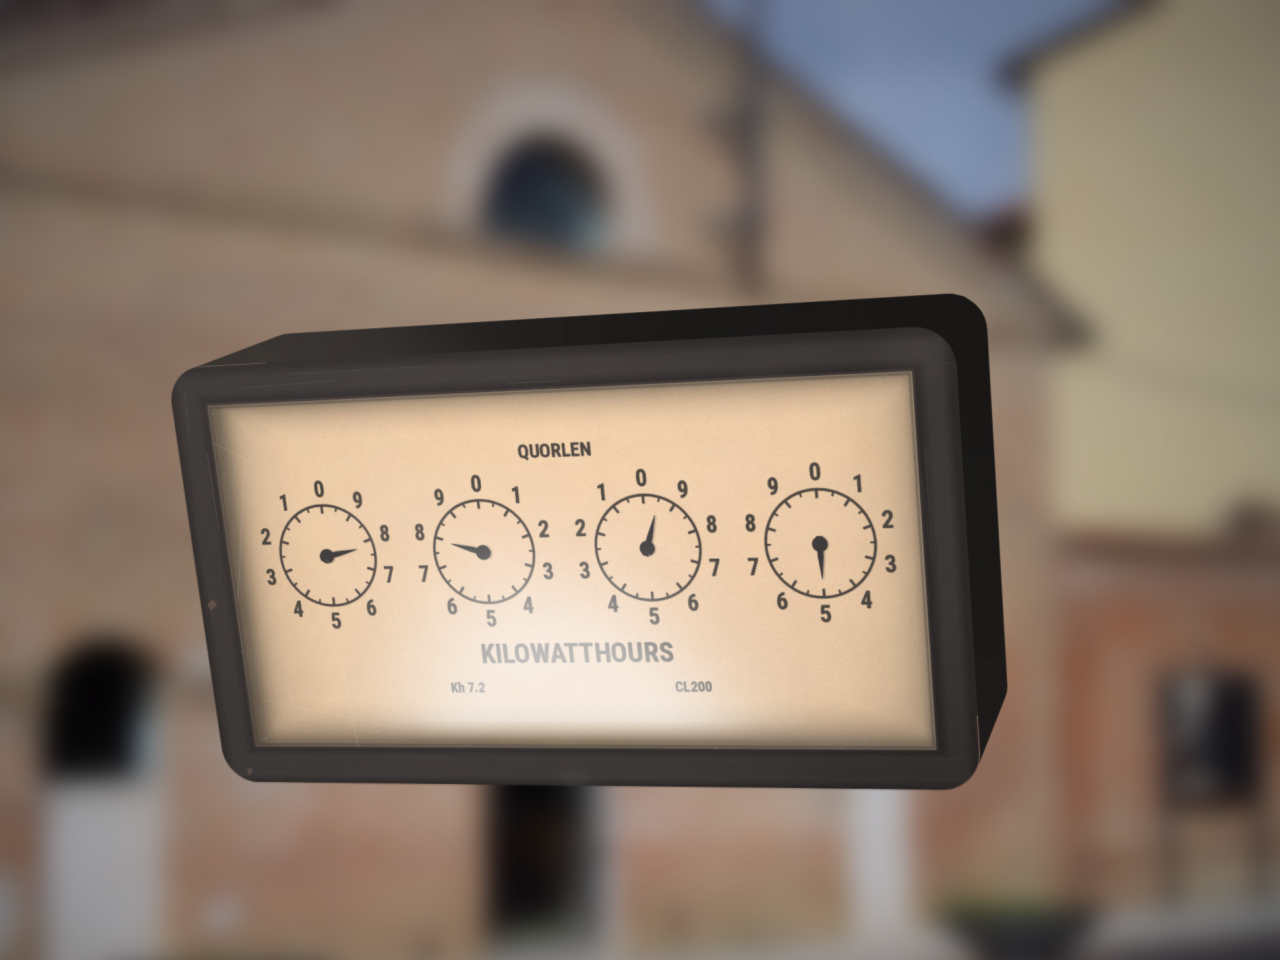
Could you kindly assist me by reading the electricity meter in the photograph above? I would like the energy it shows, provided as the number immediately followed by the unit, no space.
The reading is 7795kWh
